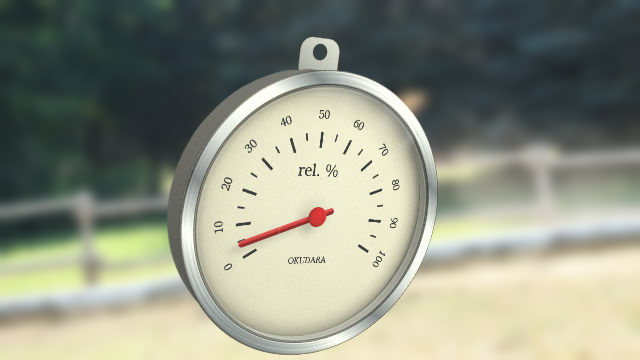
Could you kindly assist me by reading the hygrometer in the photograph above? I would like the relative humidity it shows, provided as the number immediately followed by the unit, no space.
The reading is 5%
